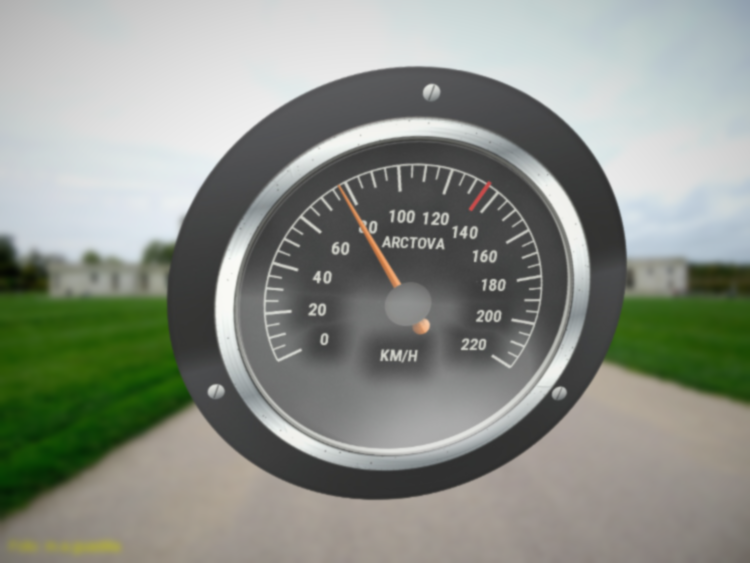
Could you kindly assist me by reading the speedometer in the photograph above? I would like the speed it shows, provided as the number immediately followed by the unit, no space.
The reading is 77.5km/h
